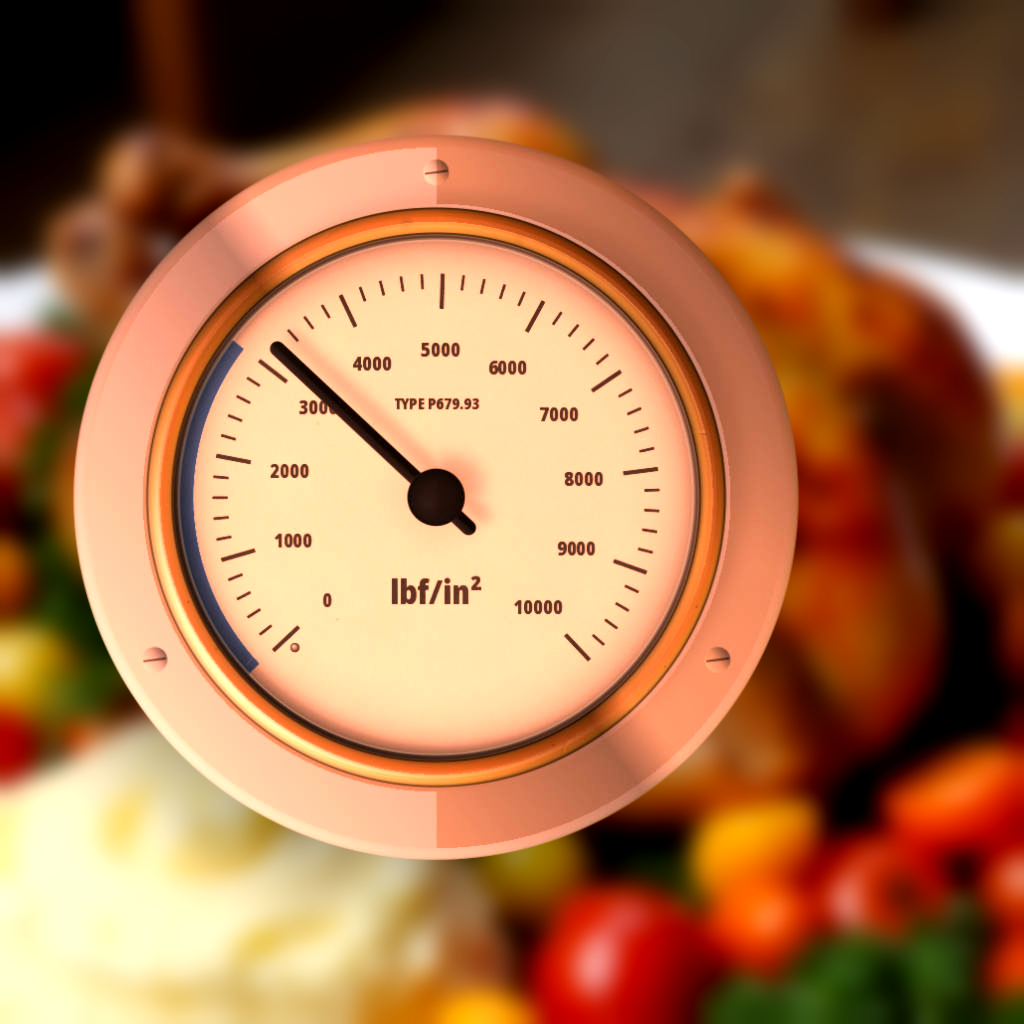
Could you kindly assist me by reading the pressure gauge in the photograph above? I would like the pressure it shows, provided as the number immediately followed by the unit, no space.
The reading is 3200psi
